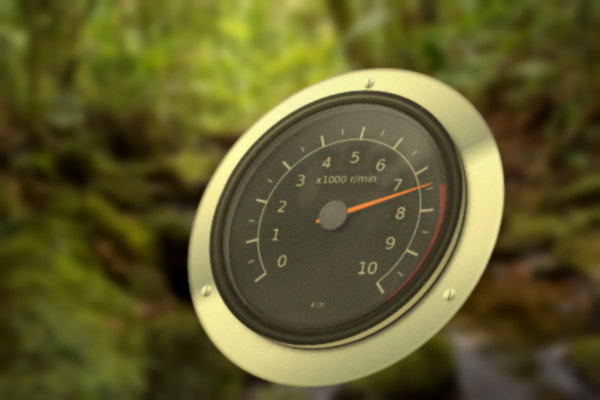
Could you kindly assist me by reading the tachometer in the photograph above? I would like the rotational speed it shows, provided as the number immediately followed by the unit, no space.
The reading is 7500rpm
